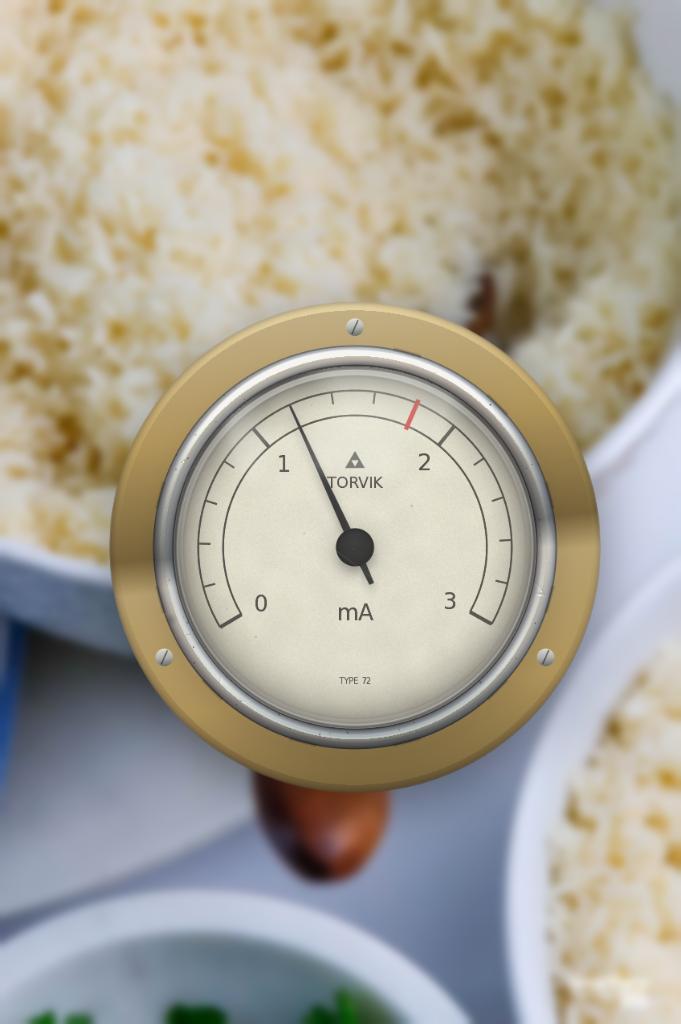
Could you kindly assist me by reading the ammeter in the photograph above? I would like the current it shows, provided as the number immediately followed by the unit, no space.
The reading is 1.2mA
